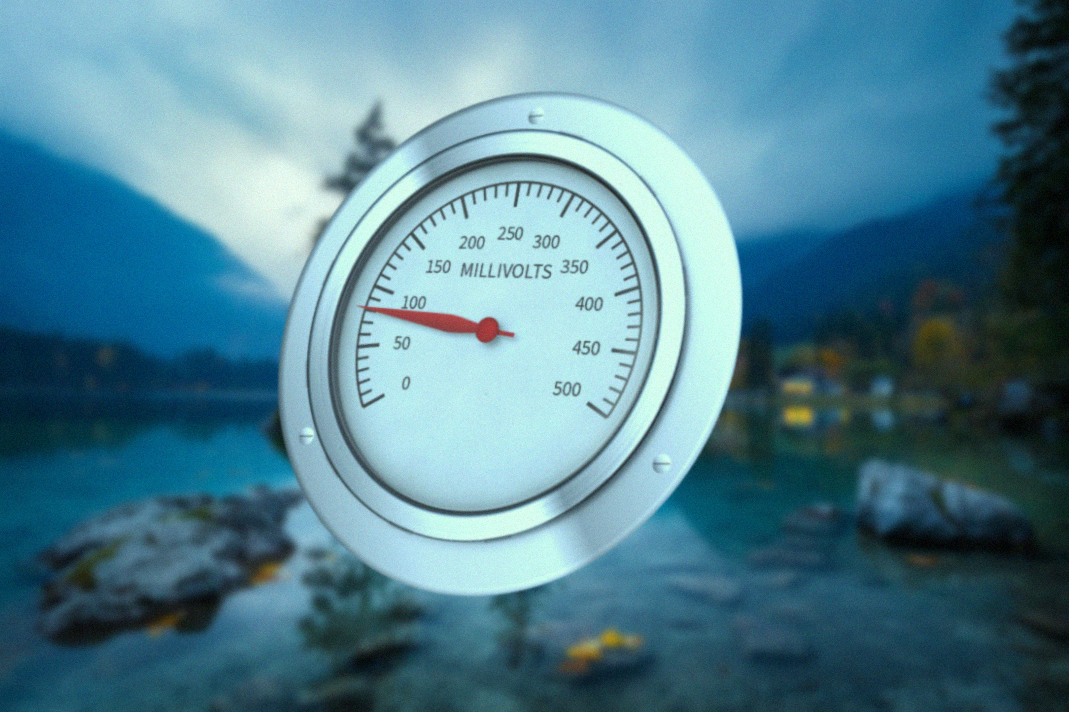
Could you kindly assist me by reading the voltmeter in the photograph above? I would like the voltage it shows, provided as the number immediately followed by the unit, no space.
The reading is 80mV
